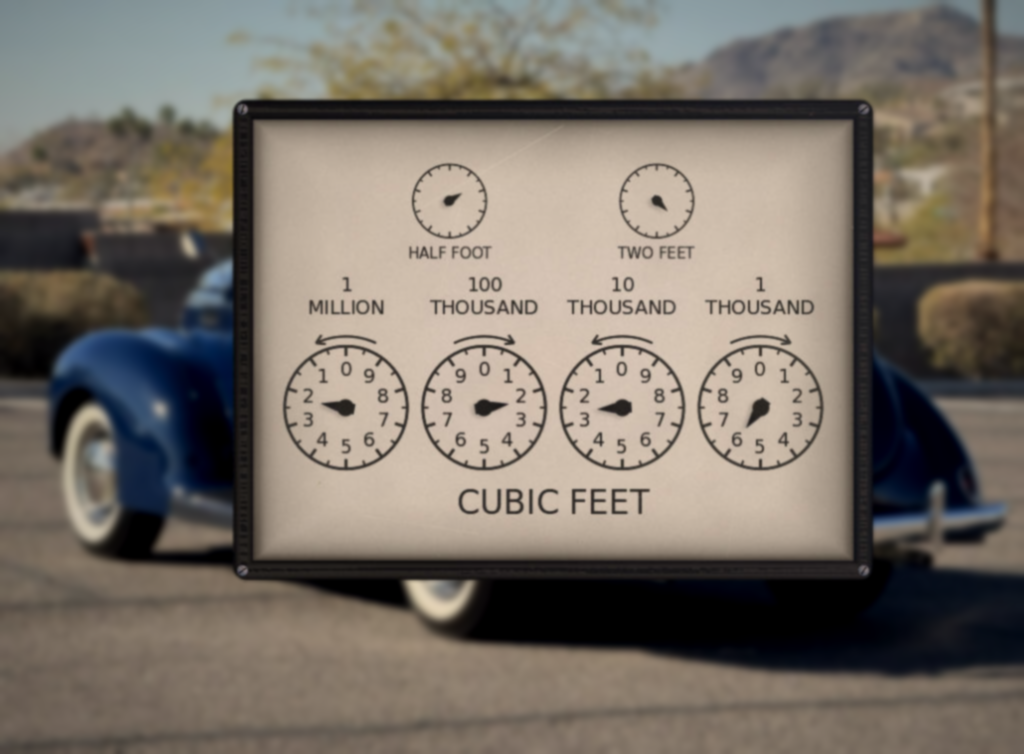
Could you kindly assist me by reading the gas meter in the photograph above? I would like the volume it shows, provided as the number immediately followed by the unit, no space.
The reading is 222600ft³
